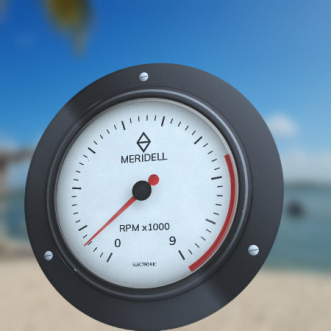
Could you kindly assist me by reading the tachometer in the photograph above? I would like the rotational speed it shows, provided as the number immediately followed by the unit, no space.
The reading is 600rpm
